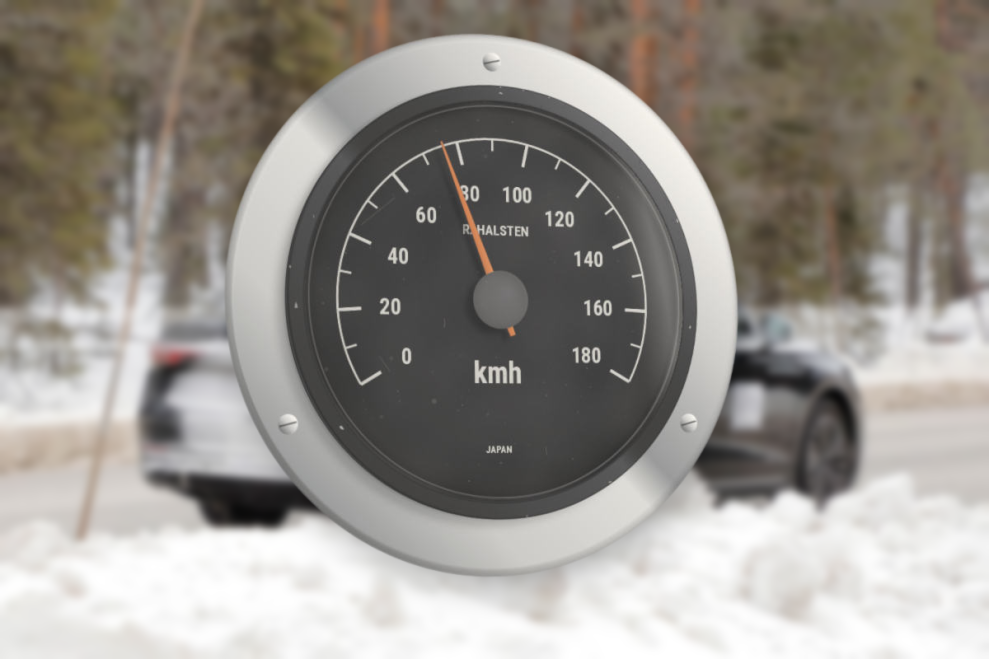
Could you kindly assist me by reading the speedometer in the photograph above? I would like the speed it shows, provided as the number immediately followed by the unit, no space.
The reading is 75km/h
